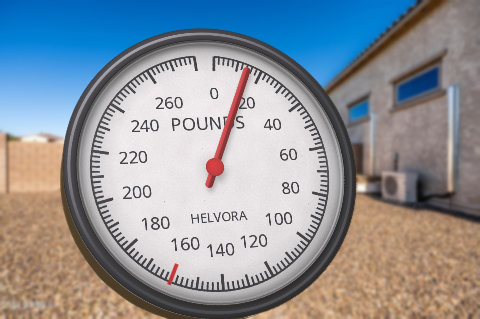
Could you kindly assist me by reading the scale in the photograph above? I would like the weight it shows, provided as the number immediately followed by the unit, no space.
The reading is 14lb
